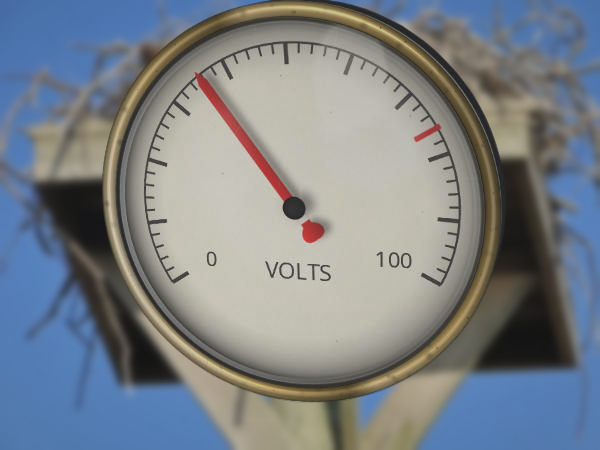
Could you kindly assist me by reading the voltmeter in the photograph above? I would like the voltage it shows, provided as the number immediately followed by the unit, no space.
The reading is 36V
